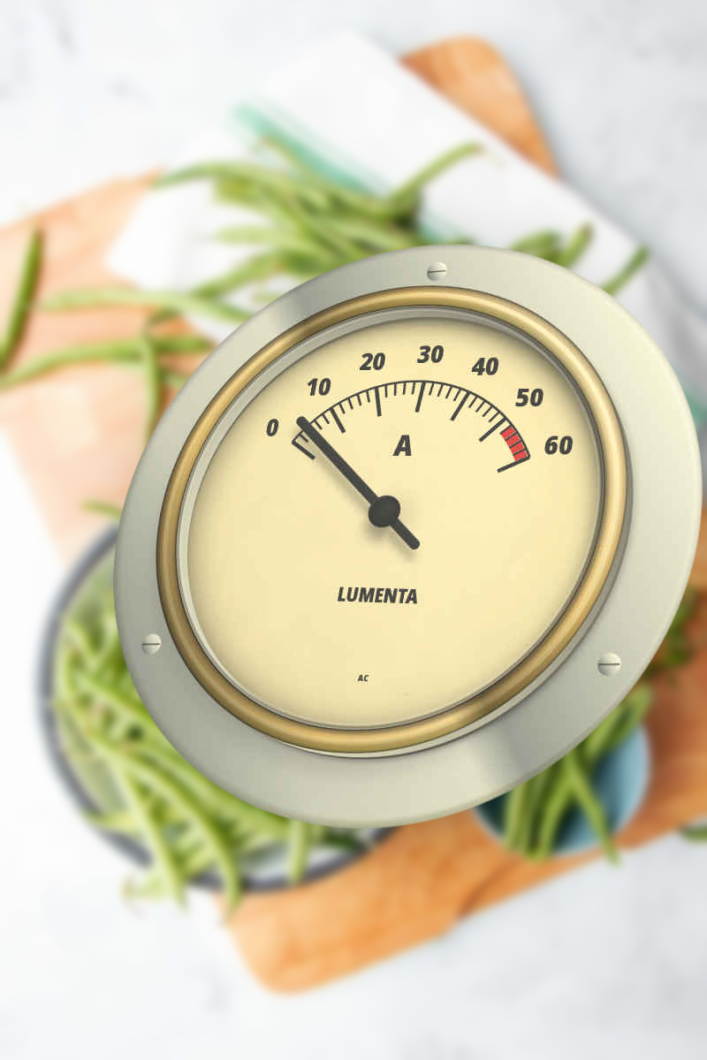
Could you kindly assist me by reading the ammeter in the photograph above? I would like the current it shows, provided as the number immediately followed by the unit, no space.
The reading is 4A
